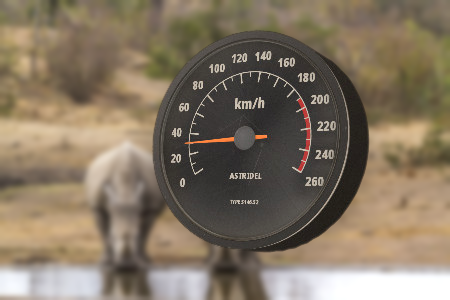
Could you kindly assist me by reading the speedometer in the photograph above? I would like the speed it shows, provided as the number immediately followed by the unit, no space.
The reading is 30km/h
